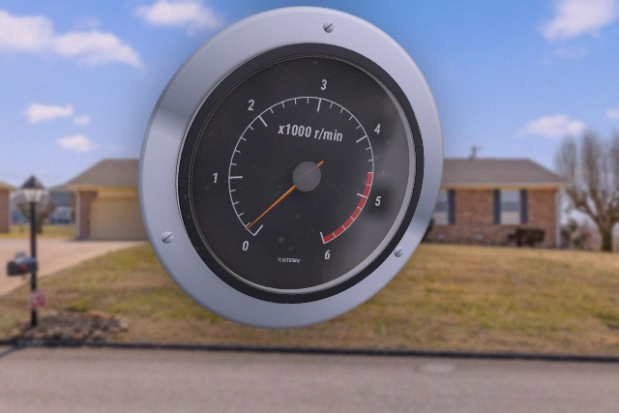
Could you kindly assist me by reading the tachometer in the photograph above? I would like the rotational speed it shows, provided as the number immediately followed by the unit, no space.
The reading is 200rpm
